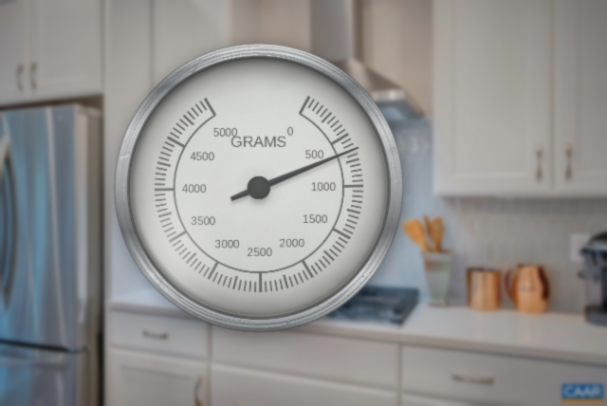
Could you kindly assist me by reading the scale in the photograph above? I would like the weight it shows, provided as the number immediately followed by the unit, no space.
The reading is 650g
